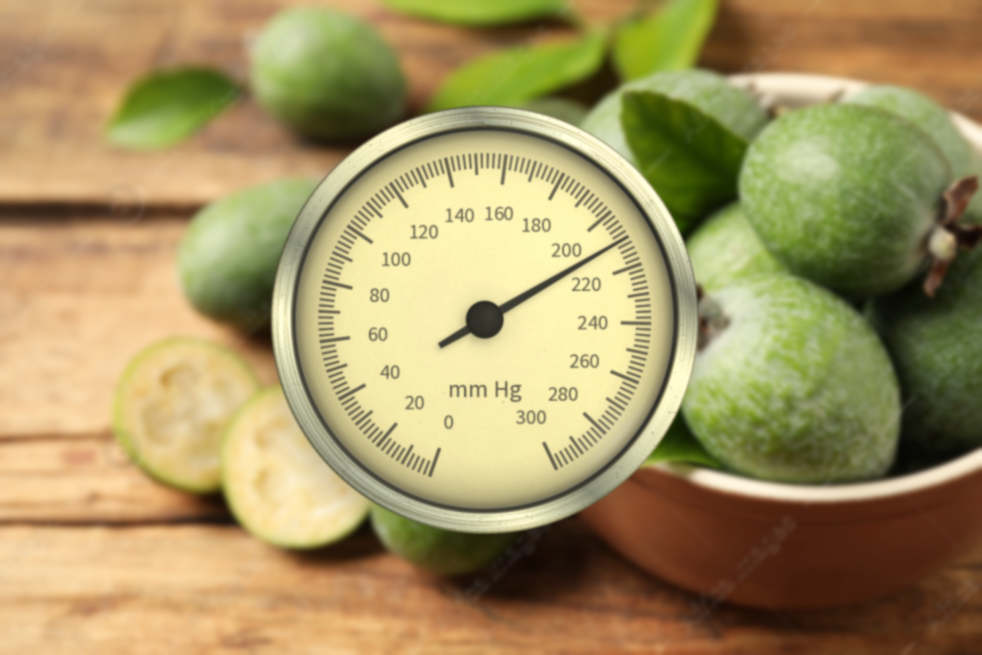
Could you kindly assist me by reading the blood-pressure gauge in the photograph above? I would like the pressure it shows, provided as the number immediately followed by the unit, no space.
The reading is 210mmHg
